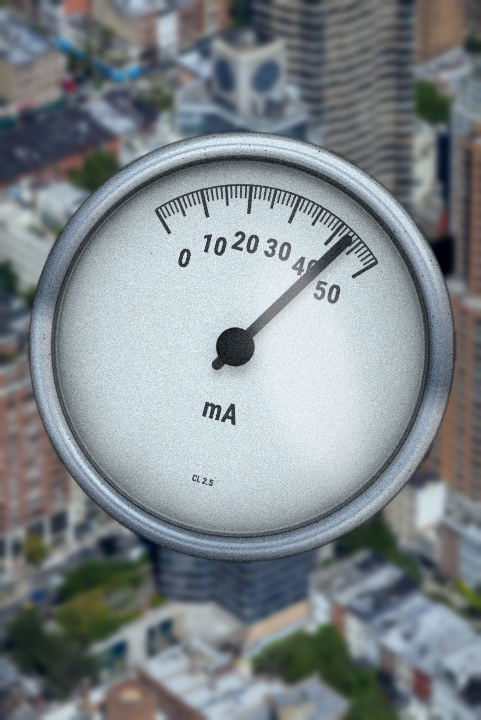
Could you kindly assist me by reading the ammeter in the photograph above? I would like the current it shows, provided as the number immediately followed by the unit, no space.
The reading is 43mA
